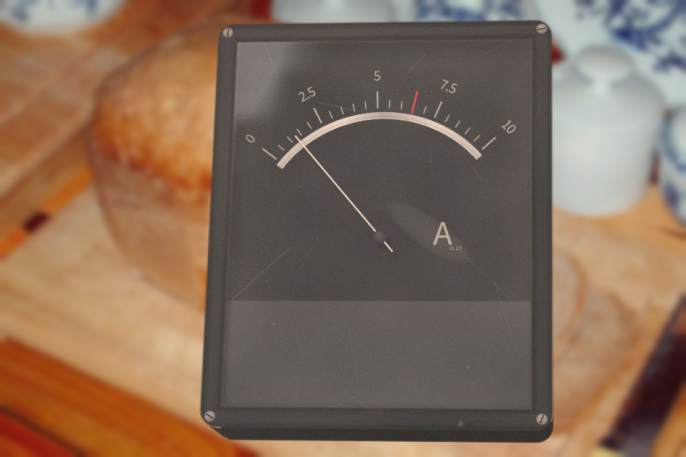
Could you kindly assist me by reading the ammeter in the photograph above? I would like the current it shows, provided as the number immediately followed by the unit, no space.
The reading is 1.25A
